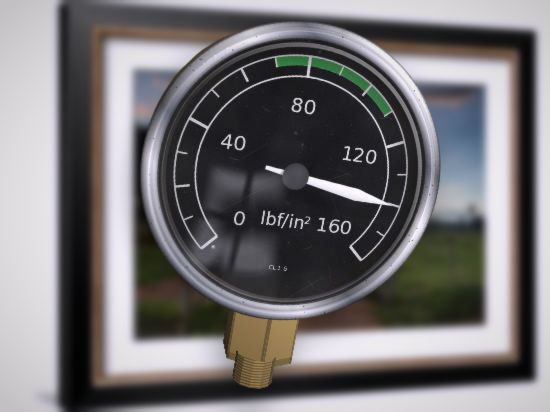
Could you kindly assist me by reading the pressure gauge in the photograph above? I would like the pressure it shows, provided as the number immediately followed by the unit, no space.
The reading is 140psi
